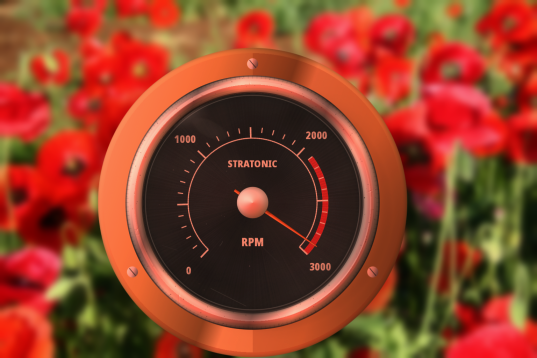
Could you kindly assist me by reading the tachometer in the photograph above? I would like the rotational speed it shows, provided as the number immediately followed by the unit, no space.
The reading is 2900rpm
